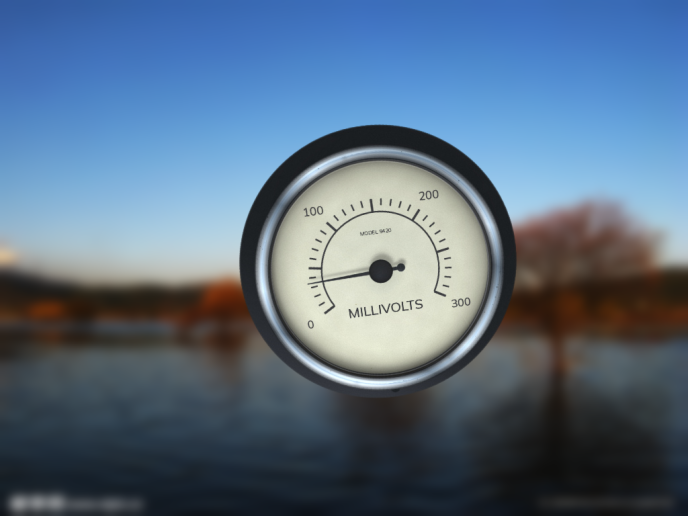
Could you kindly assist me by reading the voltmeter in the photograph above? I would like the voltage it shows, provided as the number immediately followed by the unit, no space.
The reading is 35mV
